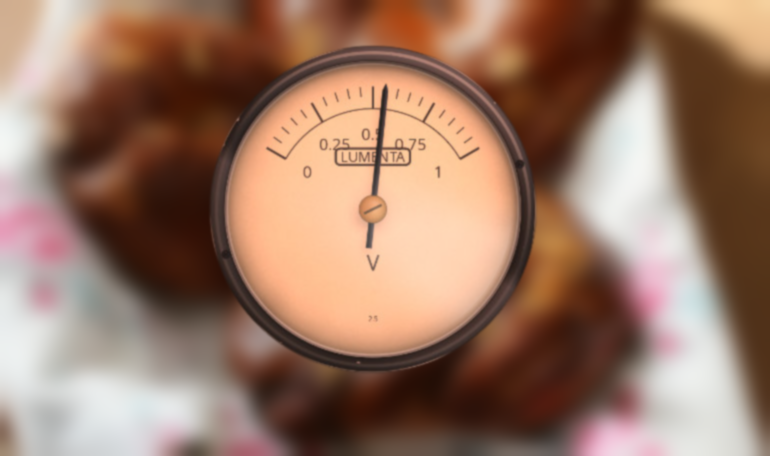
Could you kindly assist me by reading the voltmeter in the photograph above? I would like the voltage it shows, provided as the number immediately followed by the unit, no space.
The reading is 0.55V
